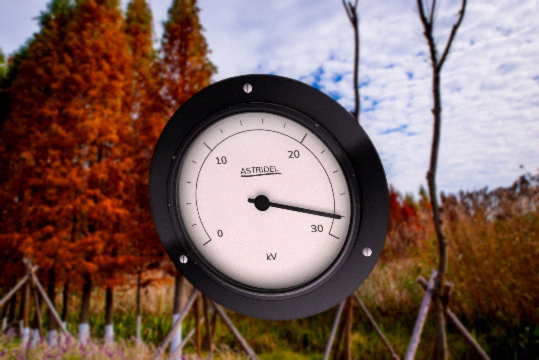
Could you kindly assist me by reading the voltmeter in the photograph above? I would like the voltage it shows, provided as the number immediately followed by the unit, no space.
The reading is 28kV
